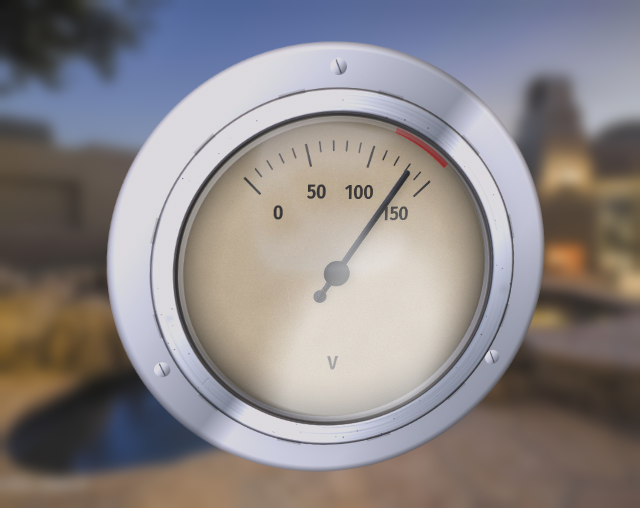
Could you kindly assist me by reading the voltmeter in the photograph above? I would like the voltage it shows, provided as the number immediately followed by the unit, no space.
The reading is 130V
